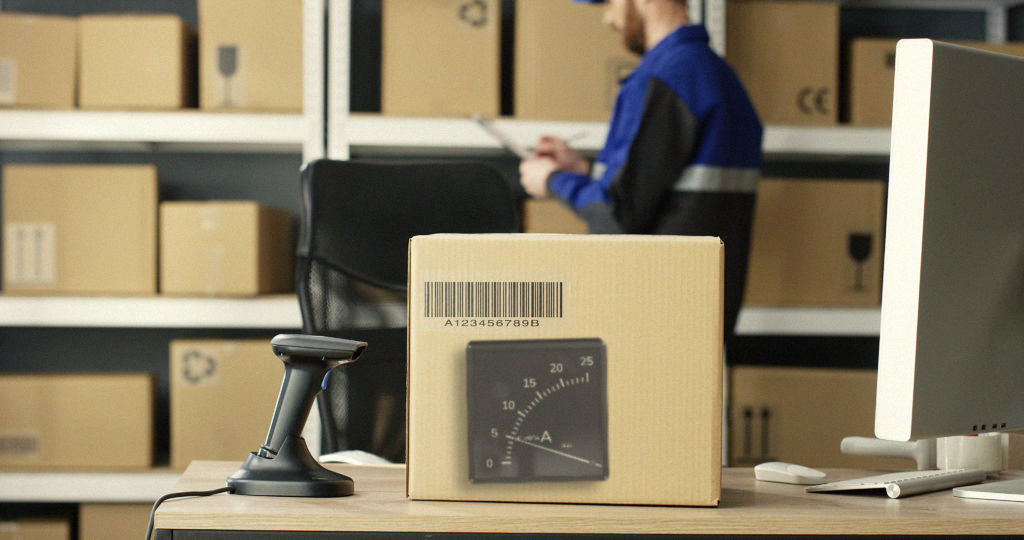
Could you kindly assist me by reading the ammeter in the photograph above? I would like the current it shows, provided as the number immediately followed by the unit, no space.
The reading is 5A
